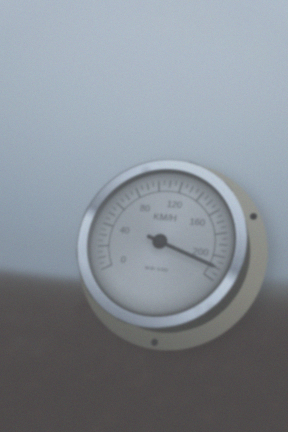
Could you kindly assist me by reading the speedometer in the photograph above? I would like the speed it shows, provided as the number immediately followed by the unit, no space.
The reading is 210km/h
